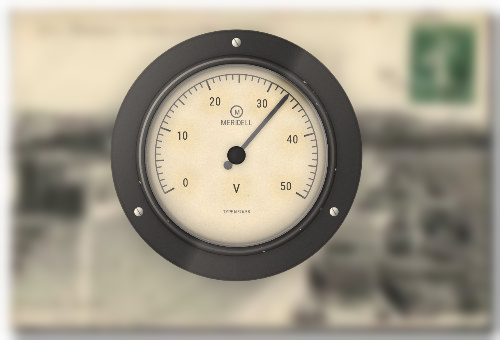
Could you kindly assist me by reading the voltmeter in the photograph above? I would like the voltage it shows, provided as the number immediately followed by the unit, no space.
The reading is 33V
